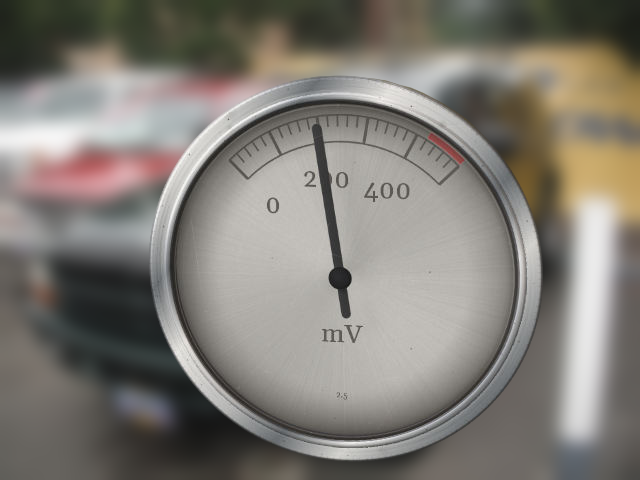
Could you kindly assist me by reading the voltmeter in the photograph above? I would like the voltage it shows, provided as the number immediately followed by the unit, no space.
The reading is 200mV
